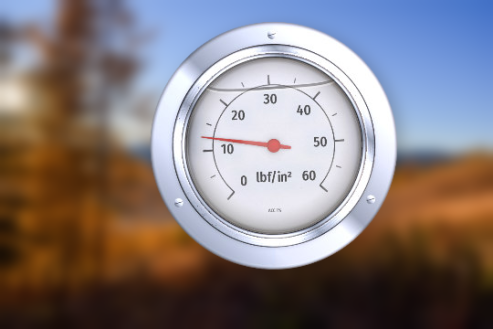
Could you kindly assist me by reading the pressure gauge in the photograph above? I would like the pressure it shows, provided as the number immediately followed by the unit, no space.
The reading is 12.5psi
